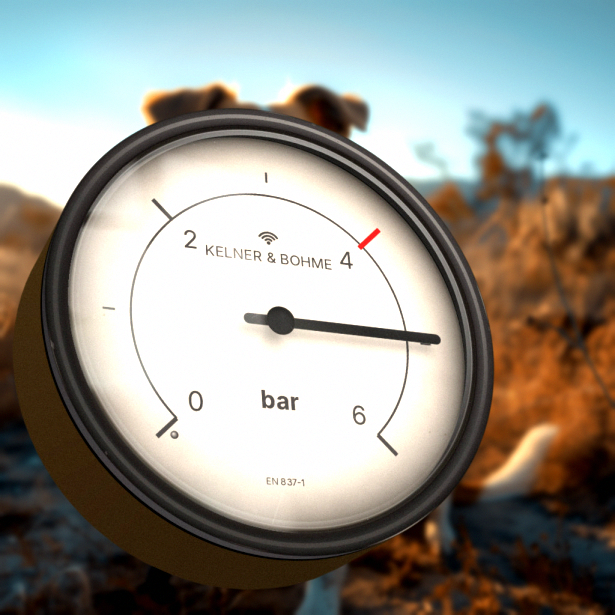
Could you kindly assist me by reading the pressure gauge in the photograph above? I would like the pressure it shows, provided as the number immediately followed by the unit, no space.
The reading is 5bar
